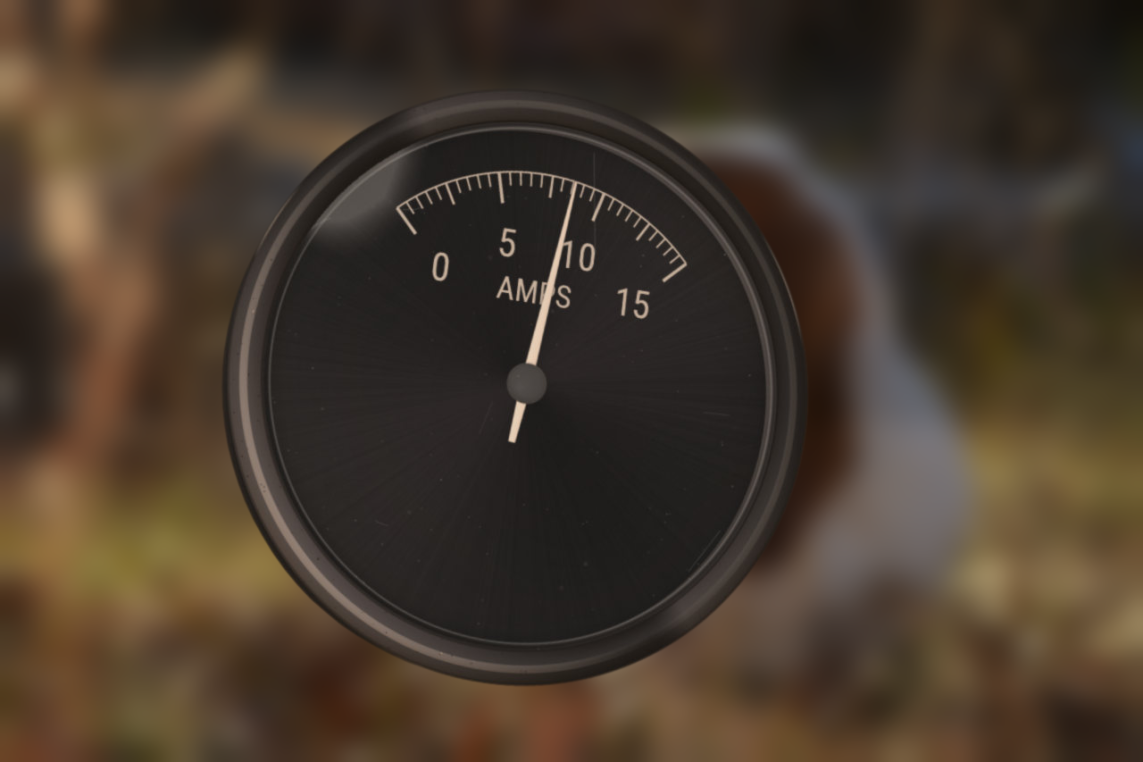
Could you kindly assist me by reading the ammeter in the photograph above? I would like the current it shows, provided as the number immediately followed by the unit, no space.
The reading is 8.5A
